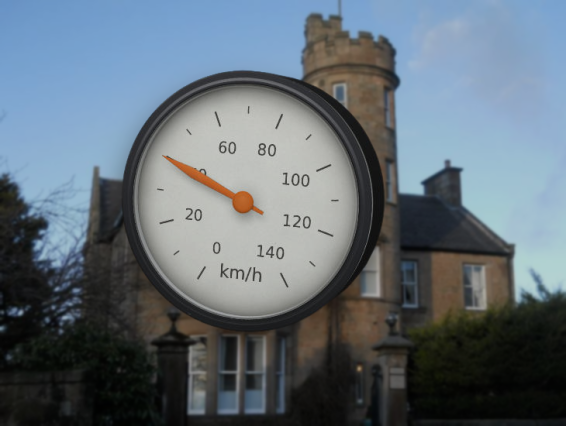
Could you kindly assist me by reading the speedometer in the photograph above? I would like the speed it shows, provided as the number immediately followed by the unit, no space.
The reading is 40km/h
